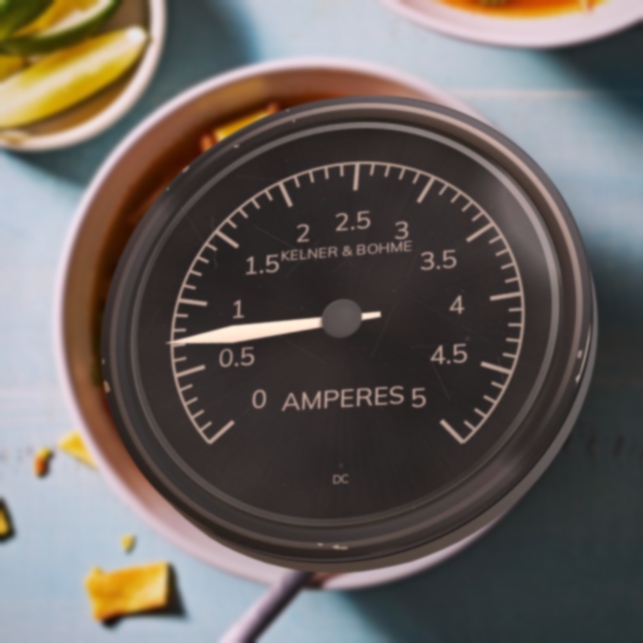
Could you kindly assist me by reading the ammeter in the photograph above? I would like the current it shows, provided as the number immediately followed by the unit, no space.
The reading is 0.7A
